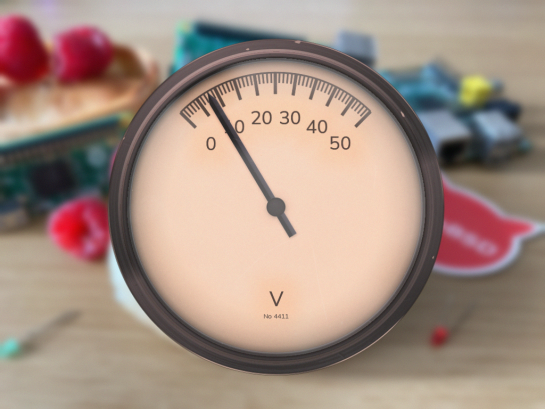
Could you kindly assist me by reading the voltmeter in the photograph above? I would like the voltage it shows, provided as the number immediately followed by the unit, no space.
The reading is 8V
